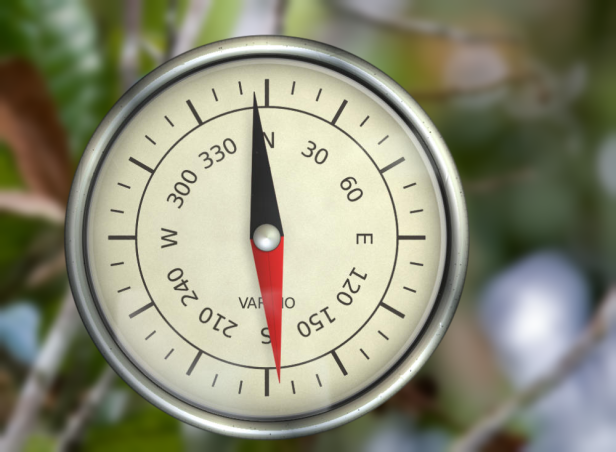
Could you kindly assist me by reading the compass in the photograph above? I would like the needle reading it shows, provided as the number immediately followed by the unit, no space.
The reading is 175°
